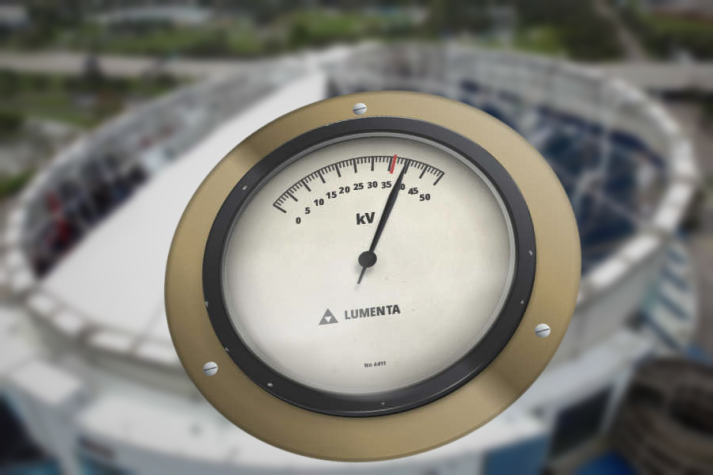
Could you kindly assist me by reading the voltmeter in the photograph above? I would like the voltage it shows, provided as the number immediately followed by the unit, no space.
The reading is 40kV
